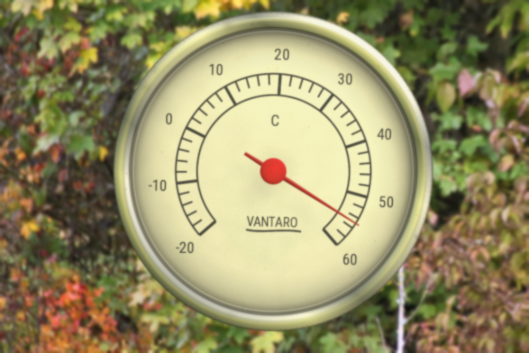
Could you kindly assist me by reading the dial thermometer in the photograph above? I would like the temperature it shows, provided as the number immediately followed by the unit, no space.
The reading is 55°C
